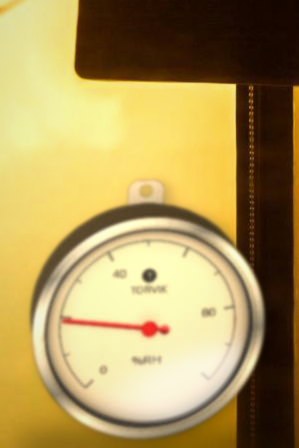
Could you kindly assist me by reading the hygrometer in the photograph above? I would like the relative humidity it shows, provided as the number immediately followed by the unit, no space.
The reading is 20%
